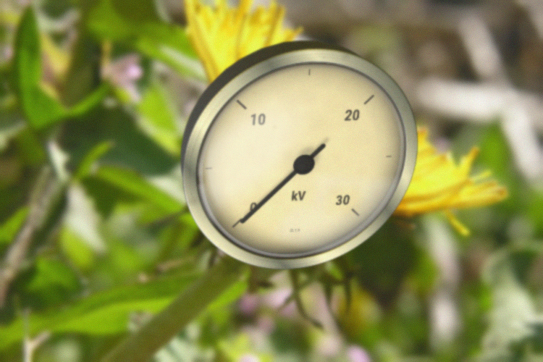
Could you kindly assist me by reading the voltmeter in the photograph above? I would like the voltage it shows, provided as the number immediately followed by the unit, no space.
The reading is 0kV
